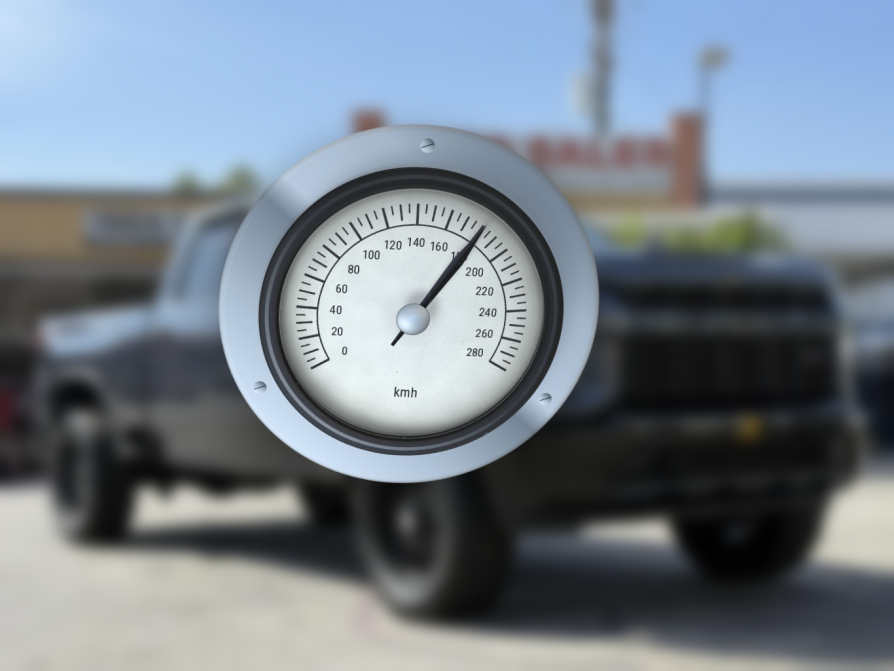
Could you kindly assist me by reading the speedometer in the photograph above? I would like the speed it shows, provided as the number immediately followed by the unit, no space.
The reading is 180km/h
